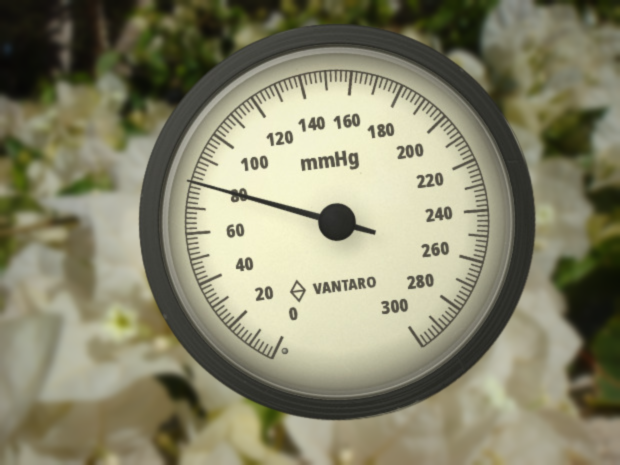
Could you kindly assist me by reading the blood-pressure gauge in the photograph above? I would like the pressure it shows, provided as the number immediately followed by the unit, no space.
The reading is 80mmHg
